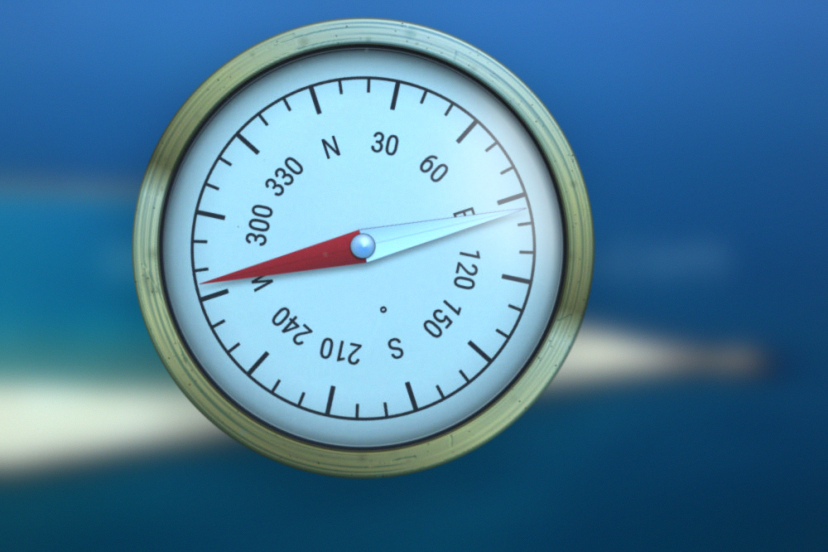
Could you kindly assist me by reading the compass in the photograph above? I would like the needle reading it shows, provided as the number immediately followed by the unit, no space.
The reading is 275°
